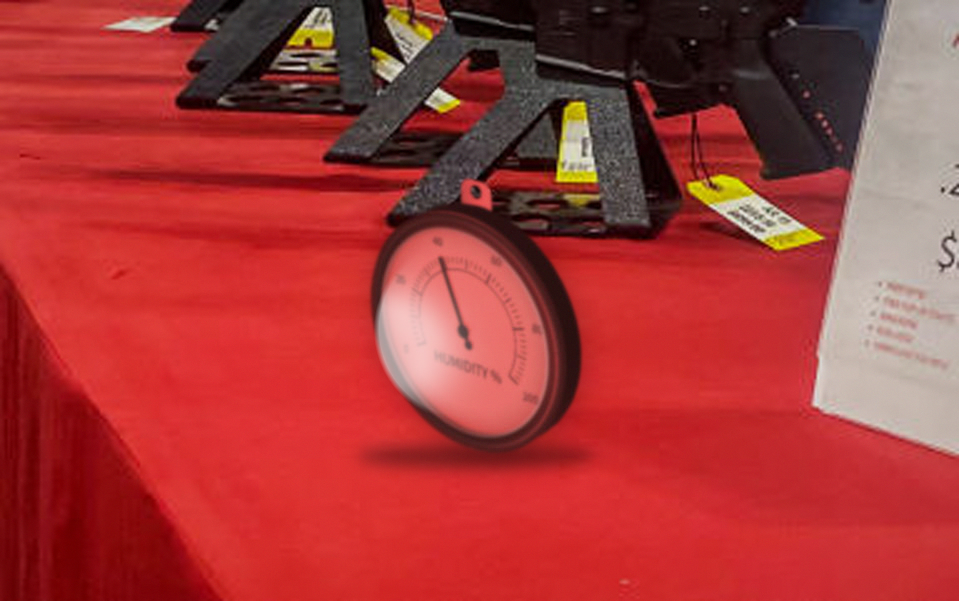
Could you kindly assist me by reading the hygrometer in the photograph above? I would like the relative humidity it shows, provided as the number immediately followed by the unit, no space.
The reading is 40%
